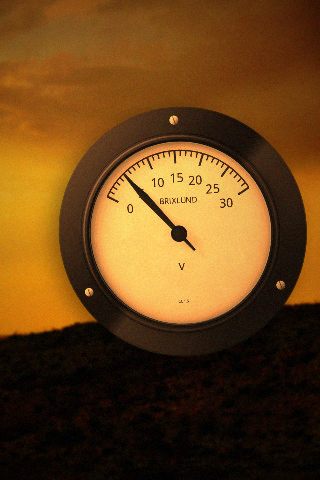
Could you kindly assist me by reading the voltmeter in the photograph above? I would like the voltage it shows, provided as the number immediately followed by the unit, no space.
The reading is 5V
